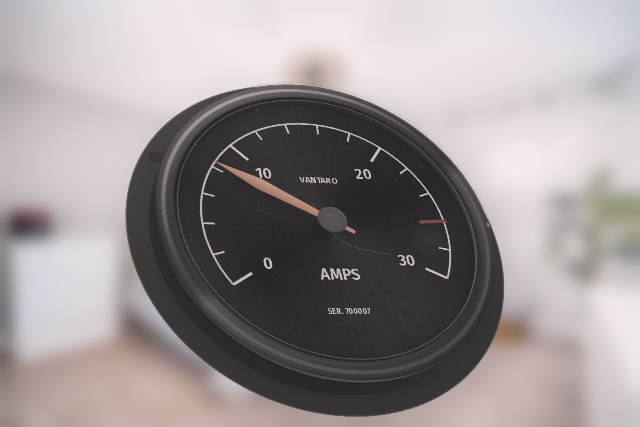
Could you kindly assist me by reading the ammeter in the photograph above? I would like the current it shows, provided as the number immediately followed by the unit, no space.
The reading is 8A
